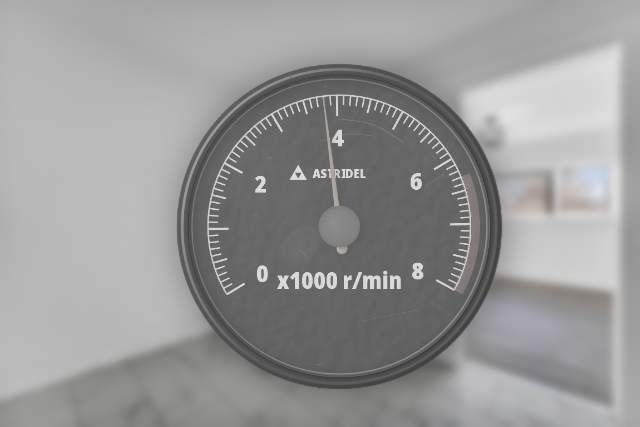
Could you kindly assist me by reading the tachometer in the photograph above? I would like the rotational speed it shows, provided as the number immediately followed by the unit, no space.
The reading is 3800rpm
